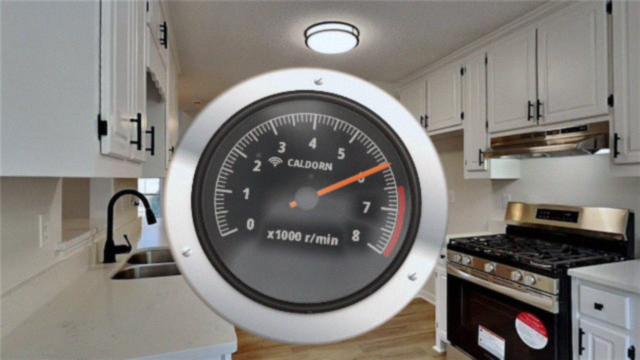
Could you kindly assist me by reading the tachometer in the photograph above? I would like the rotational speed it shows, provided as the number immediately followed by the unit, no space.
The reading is 6000rpm
